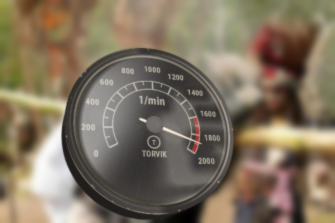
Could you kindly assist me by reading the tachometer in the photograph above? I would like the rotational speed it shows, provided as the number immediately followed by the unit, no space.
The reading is 1900rpm
